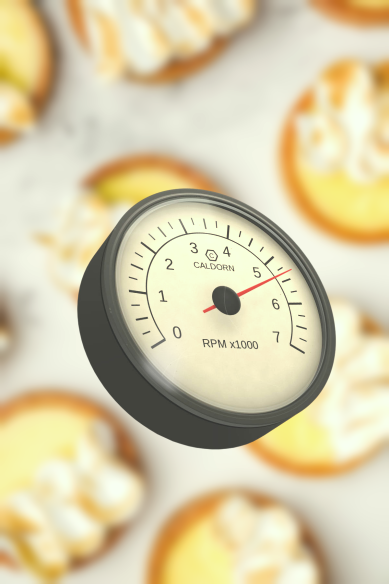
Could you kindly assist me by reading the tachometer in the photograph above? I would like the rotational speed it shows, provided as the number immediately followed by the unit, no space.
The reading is 5375rpm
